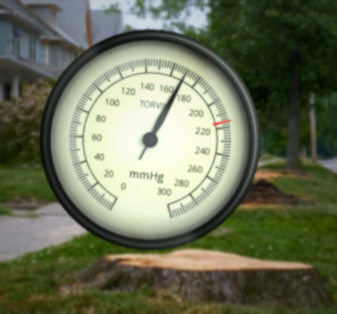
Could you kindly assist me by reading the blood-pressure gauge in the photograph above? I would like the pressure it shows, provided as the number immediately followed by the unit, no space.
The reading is 170mmHg
